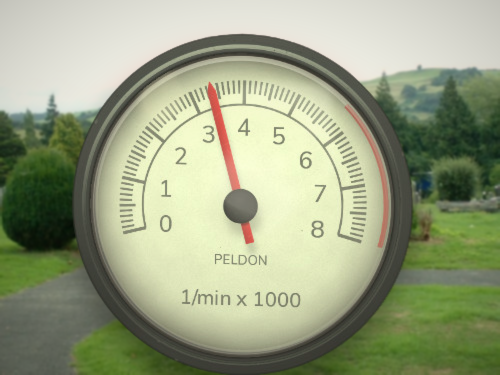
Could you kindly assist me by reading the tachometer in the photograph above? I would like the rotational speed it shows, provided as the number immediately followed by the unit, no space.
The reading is 3400rpm
